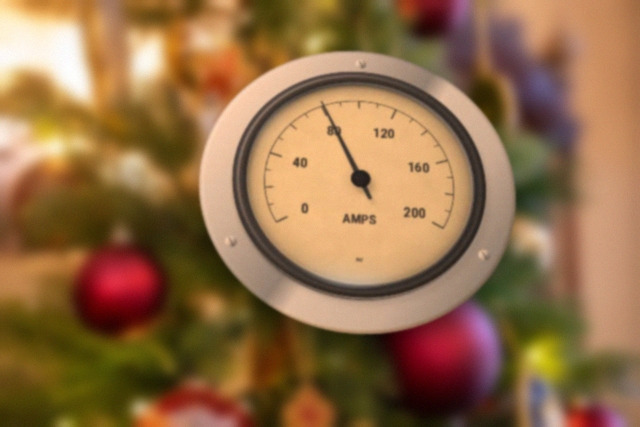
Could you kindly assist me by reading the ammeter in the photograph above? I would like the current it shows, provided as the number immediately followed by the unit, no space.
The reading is 80A
